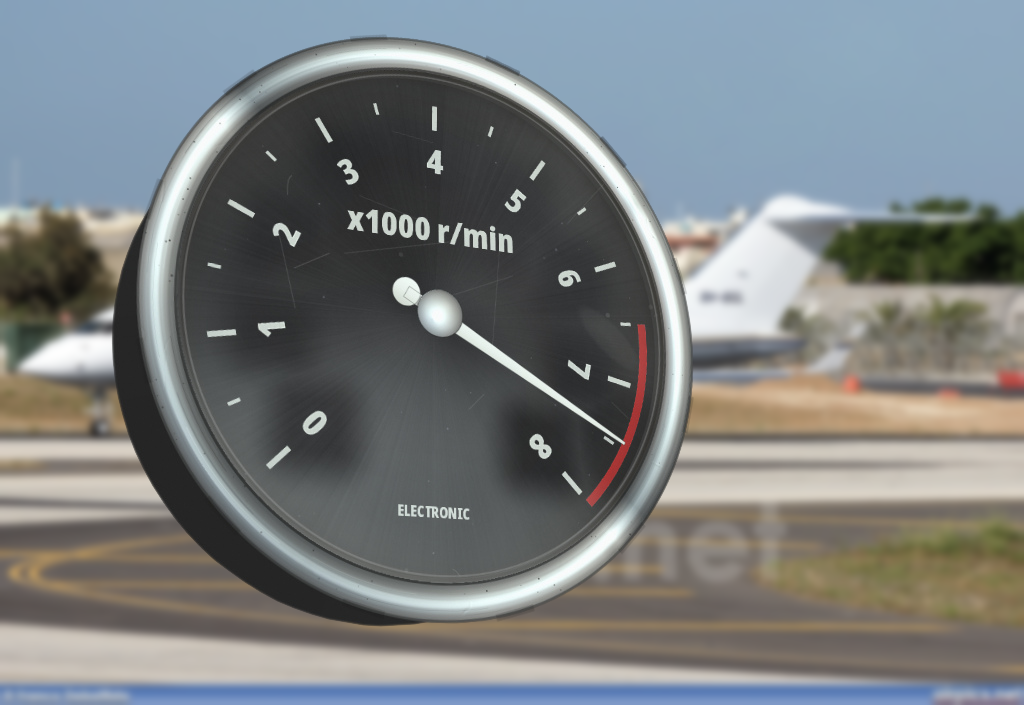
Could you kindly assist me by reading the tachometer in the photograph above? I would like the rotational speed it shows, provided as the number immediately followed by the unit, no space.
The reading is 7500rpm
